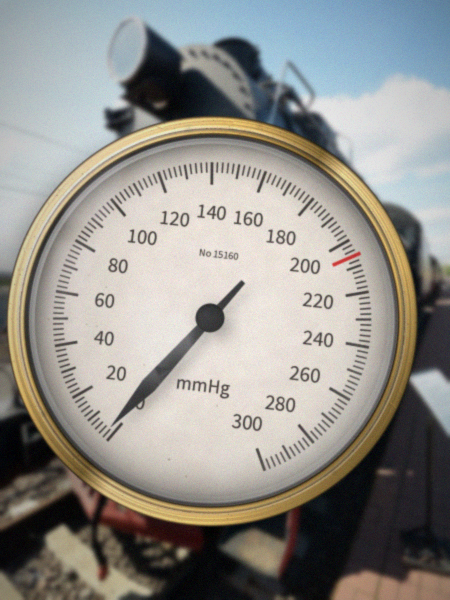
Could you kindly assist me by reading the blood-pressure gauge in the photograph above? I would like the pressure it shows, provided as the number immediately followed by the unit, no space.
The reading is 2mmHg
